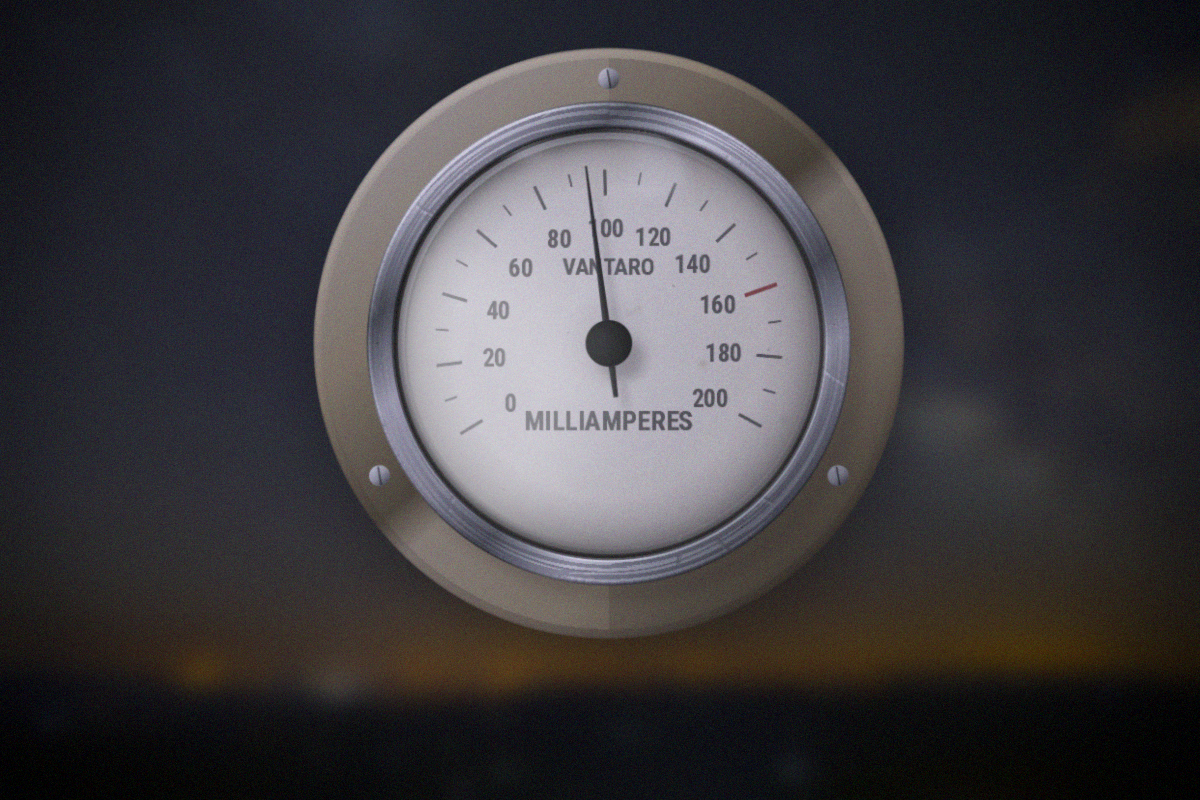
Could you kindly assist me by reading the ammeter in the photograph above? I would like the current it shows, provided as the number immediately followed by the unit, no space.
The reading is 95mA
